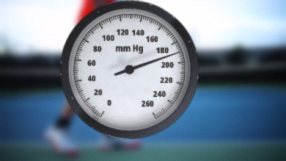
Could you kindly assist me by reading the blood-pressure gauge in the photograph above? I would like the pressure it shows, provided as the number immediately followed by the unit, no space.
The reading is 190mmHg
